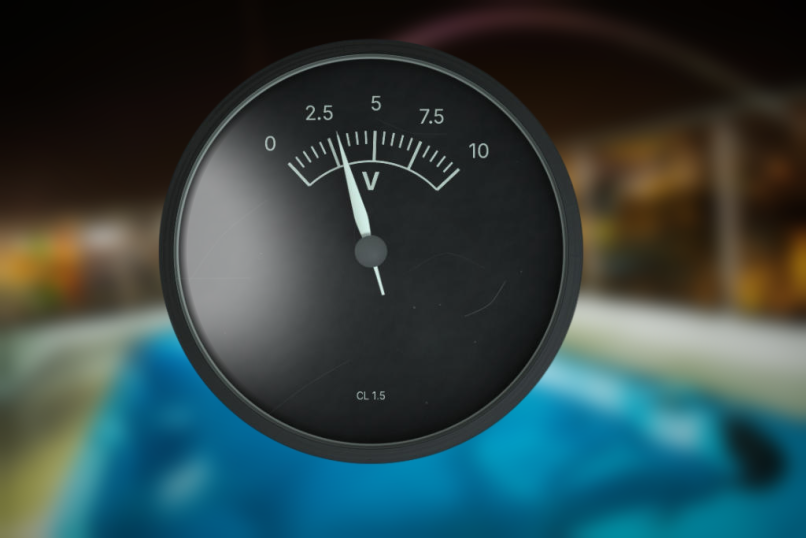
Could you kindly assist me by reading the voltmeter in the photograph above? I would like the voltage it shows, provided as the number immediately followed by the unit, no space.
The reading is 3V
